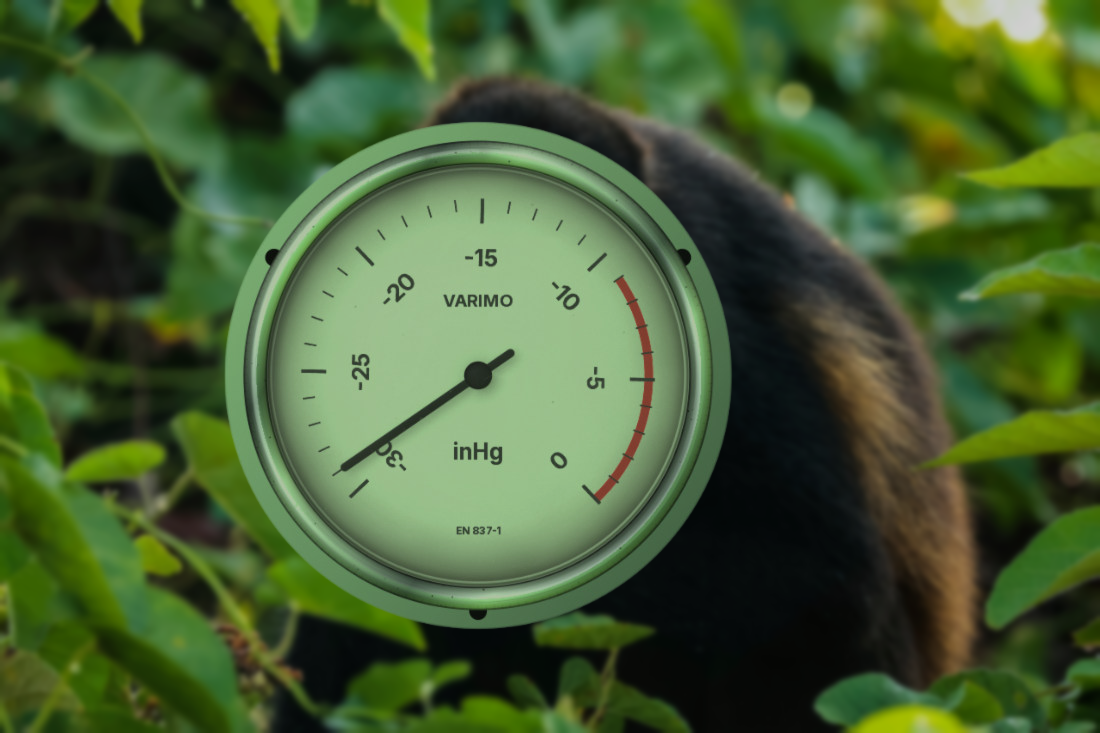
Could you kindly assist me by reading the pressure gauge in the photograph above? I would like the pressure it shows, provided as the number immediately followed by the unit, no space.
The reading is -29inHg
